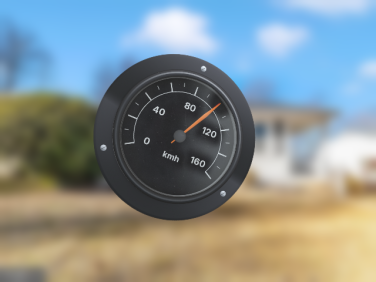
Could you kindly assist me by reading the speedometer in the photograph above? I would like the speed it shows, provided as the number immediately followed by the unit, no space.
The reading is 100km/h
